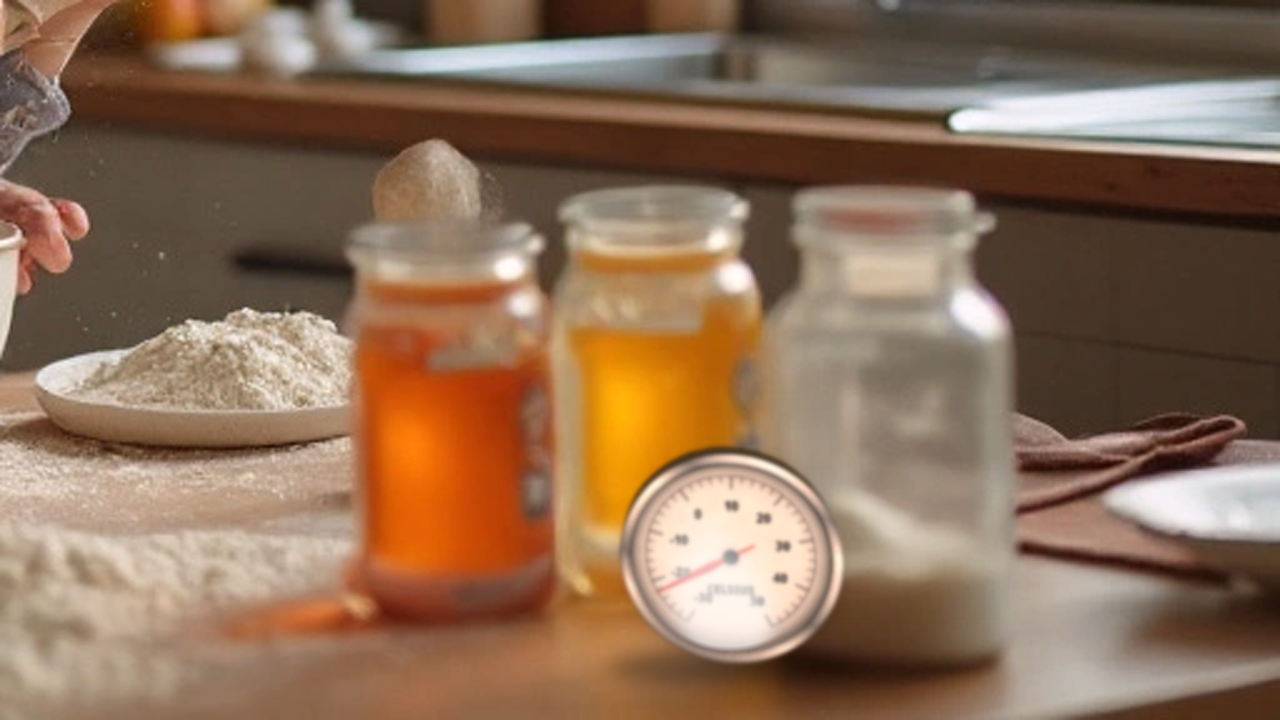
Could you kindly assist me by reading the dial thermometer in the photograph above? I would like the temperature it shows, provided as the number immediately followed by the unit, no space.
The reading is -22°C
